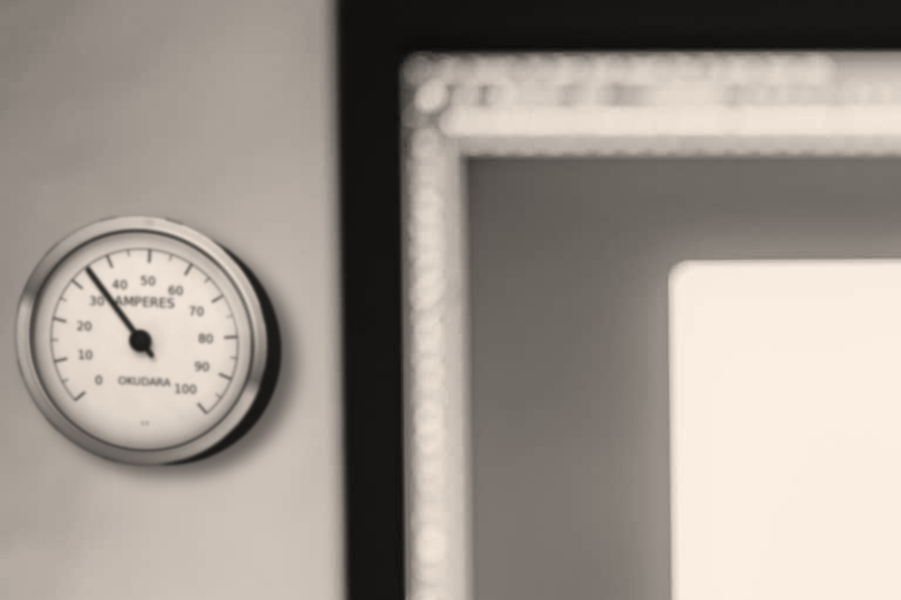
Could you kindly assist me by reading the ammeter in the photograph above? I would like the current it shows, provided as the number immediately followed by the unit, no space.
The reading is 35A
